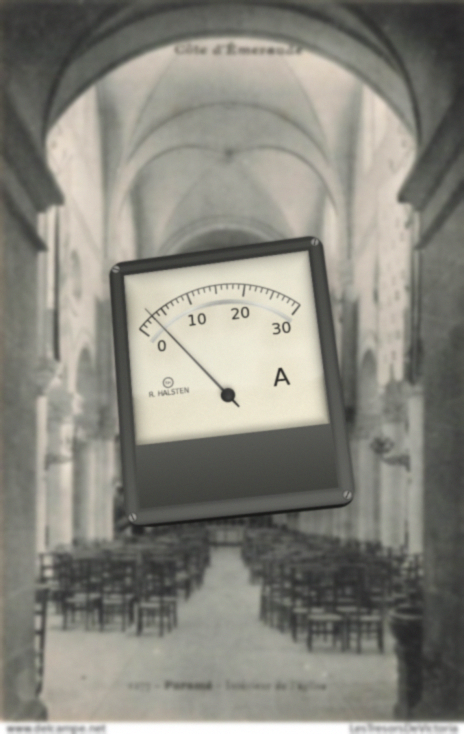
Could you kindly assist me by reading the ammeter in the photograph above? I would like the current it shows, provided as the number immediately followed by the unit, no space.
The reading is 3A
